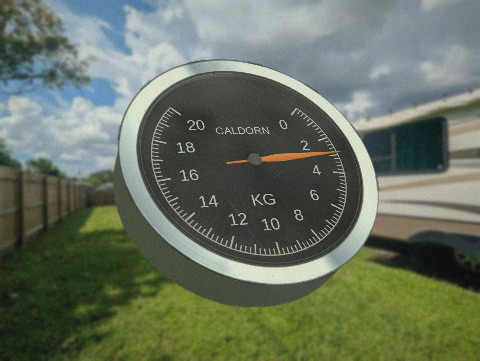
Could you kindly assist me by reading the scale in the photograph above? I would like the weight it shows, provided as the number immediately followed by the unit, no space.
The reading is 3kg
